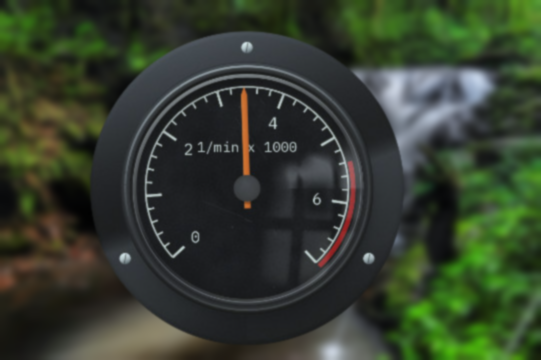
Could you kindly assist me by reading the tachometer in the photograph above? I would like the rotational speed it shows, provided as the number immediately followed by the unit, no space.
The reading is 3400rpm
